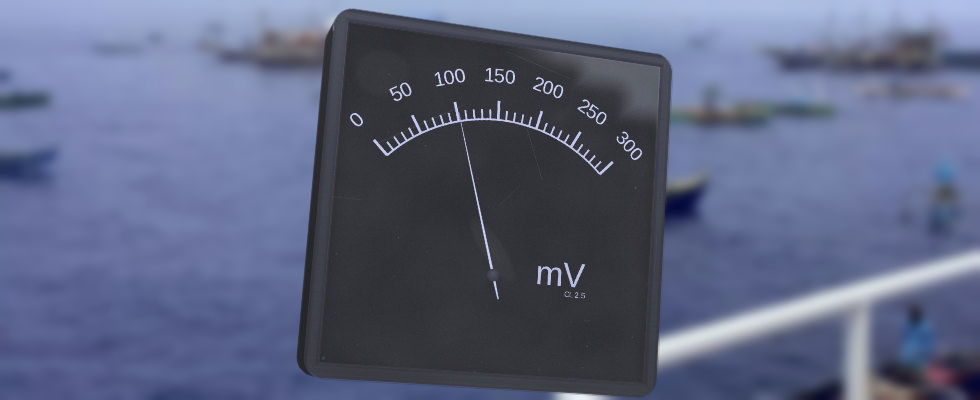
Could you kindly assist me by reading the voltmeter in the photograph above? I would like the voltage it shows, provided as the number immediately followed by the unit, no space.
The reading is 100mV
